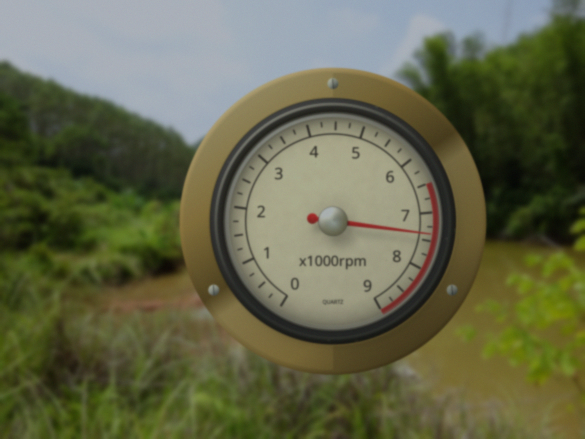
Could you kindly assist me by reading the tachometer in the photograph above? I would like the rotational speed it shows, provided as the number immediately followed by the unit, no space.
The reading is 7375rpm
